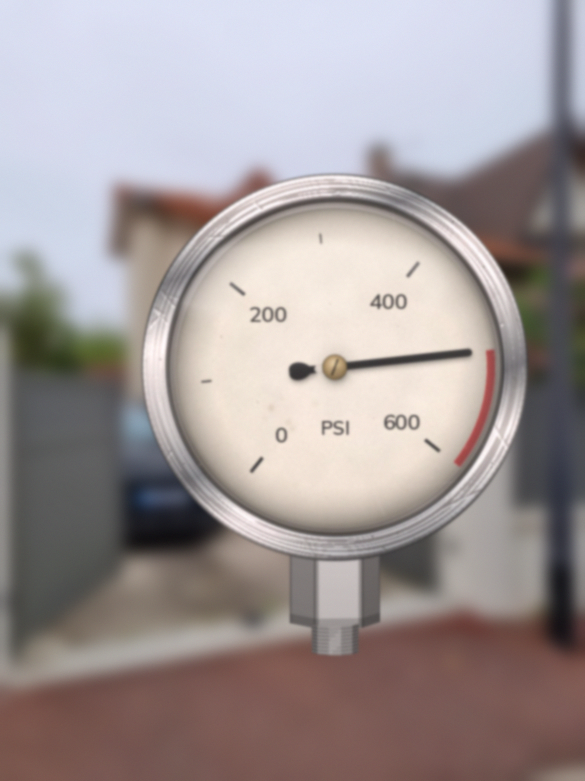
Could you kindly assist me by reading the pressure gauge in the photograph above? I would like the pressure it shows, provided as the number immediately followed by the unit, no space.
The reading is 500psi
